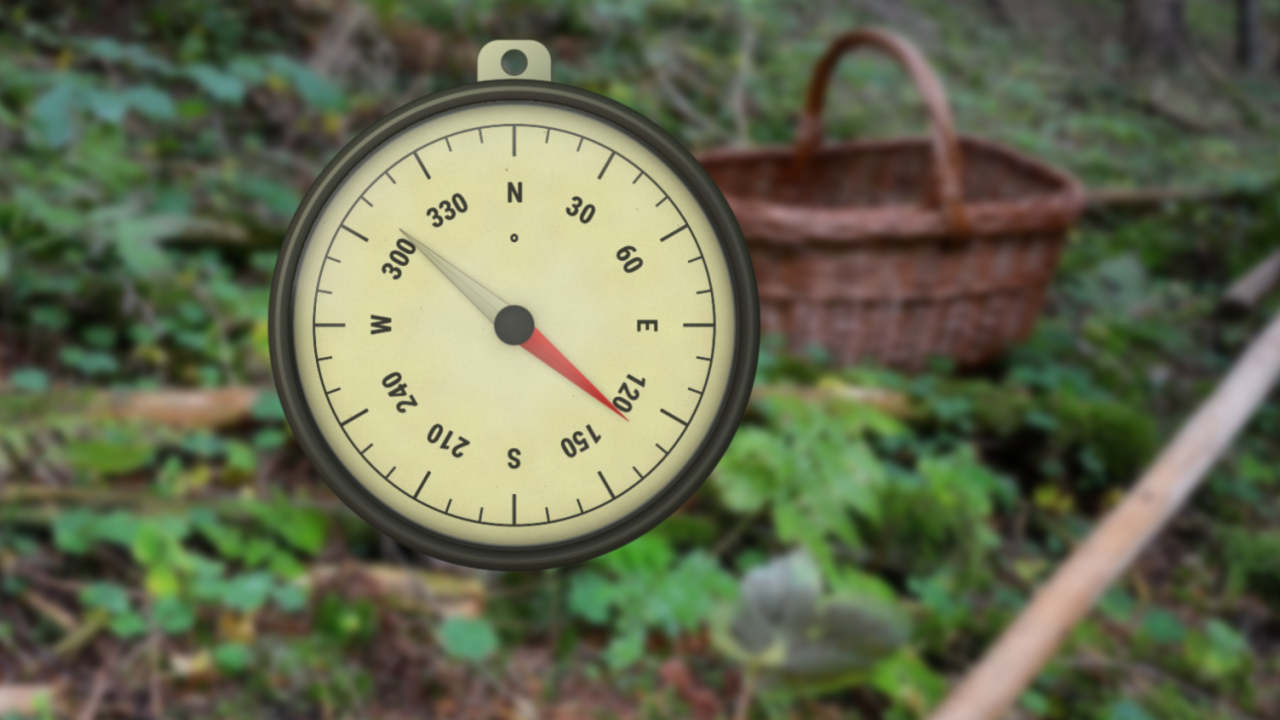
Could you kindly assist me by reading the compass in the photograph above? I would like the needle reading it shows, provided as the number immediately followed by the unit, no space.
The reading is 130°
